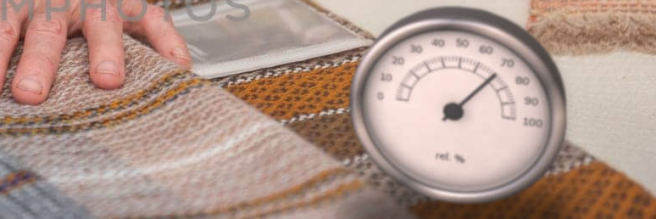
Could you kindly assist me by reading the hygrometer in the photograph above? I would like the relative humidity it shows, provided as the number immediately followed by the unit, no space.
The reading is 70%
